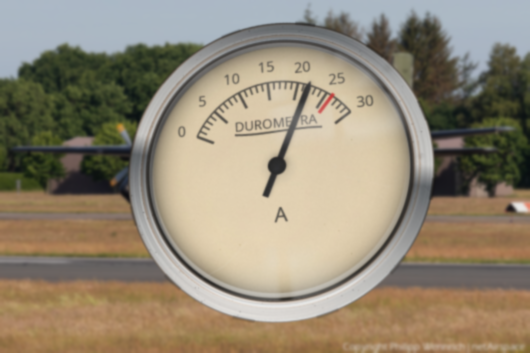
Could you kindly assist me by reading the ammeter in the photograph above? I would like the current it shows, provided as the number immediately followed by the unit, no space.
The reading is 22A
